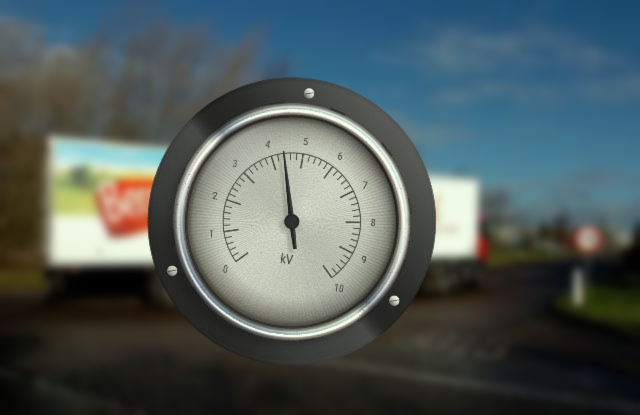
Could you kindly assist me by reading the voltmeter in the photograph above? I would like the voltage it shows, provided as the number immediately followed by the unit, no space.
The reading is 4.4kV
